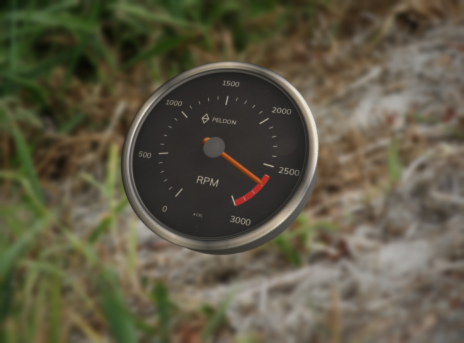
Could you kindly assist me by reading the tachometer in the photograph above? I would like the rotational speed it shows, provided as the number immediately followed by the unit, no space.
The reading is 2700rpm
